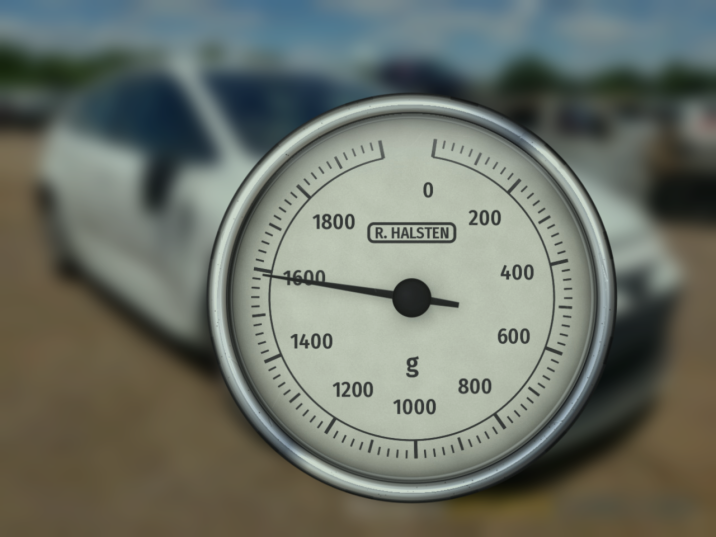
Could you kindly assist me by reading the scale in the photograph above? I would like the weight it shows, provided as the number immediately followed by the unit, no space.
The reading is 1590g
